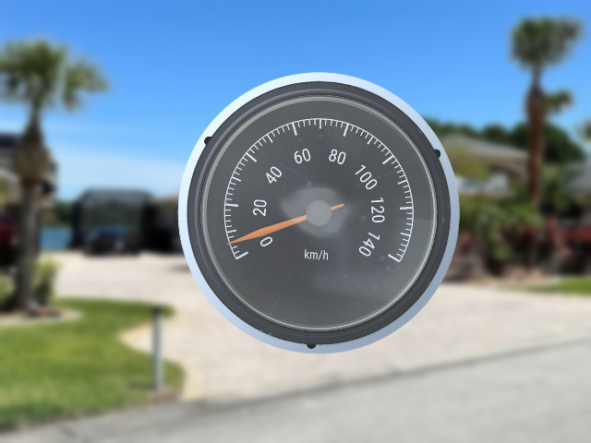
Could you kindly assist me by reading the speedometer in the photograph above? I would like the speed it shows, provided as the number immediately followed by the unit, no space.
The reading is 6km/h
